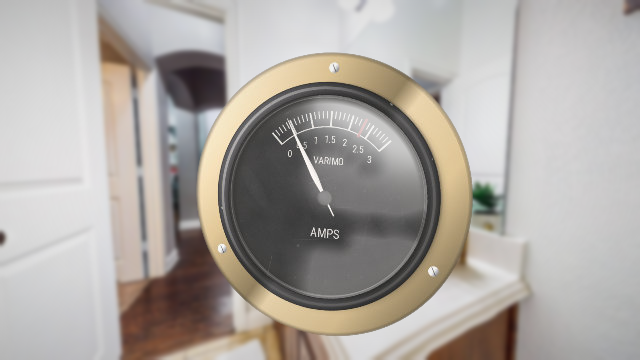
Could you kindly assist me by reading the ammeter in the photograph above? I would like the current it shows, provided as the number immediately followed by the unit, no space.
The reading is 0.5A
